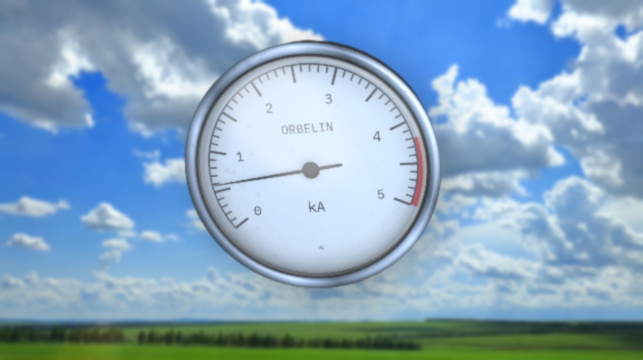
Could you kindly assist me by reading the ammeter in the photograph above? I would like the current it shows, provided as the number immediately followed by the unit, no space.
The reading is 0.6kA
